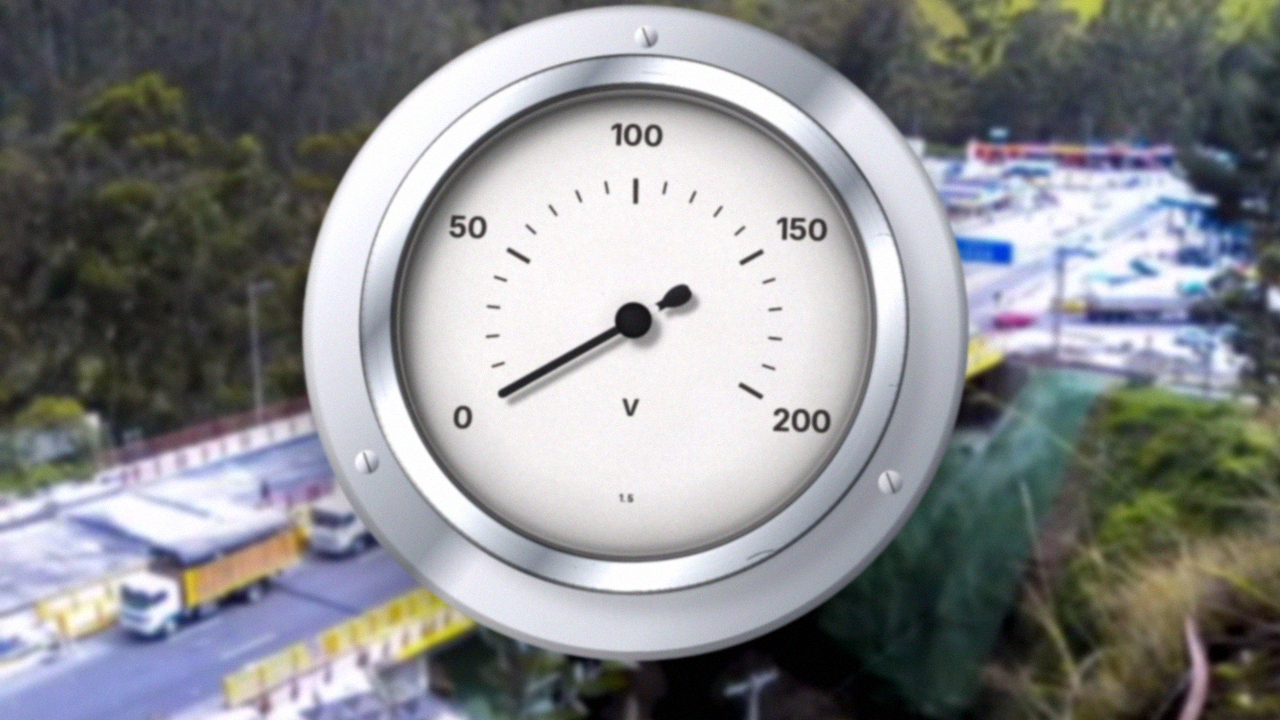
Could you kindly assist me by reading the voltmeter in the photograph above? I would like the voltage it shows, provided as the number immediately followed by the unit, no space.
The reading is 0V
